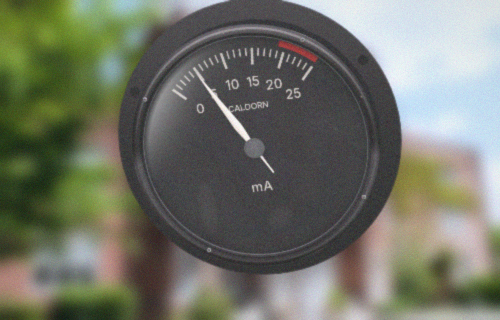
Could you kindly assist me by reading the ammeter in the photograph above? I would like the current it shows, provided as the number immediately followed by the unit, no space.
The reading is 5mA
